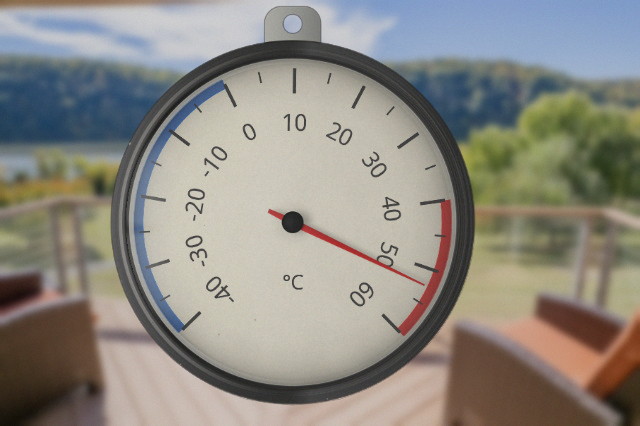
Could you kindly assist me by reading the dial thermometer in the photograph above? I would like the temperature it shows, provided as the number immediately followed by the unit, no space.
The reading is 52.5°C
